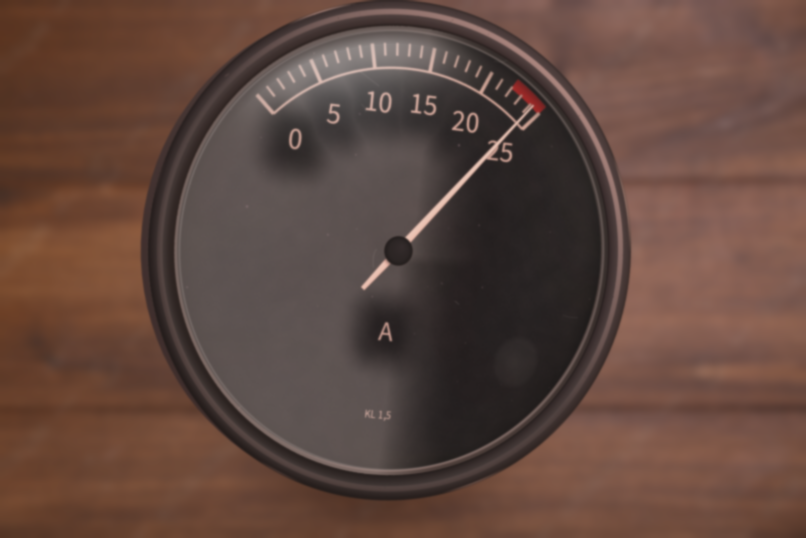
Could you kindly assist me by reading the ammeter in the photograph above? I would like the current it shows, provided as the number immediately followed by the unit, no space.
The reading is 24A
